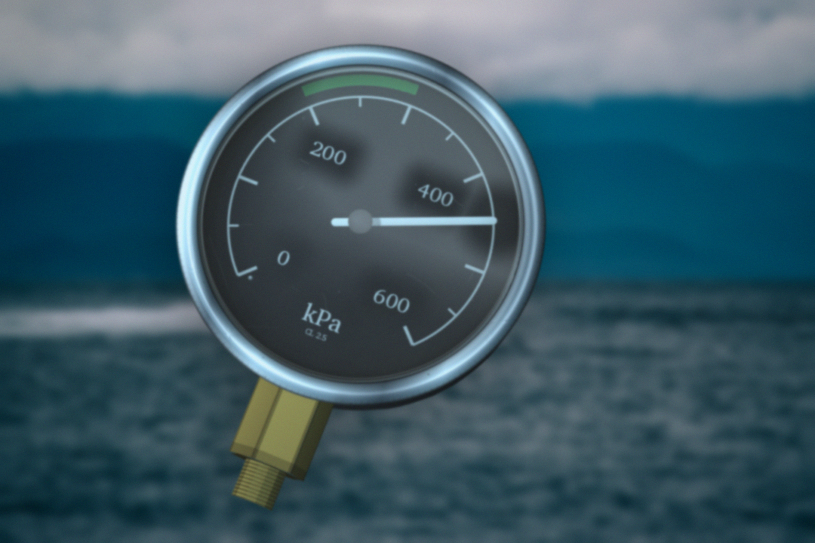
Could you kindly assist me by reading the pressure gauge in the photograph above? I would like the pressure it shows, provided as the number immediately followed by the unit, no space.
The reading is 450kPa
